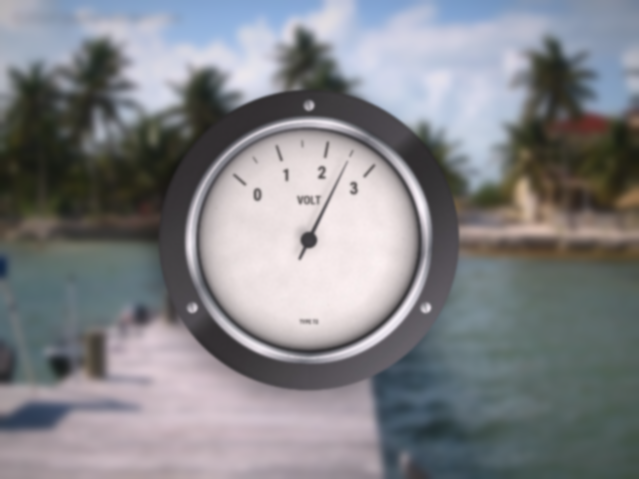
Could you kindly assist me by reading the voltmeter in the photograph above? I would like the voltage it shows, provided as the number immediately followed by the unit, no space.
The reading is 2.5V
